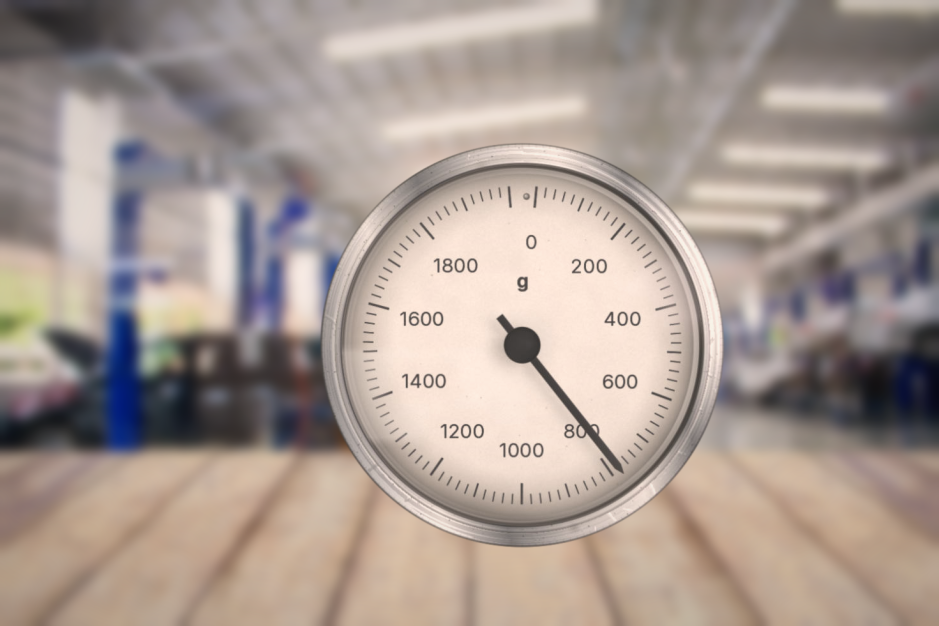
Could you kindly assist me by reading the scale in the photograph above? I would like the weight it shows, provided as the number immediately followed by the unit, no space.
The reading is 780g
